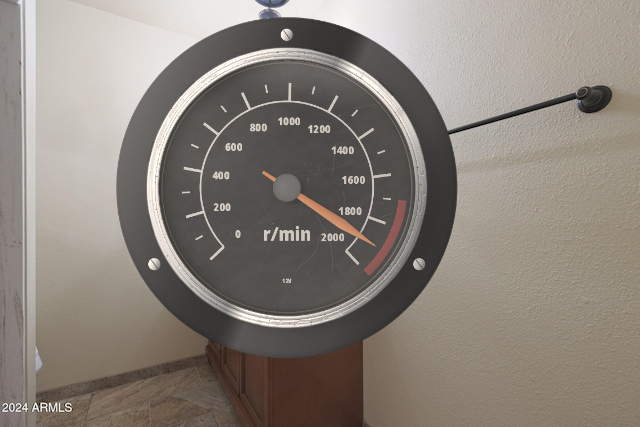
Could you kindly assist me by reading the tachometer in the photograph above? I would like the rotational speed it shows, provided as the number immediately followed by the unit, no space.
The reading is 1900rpm
